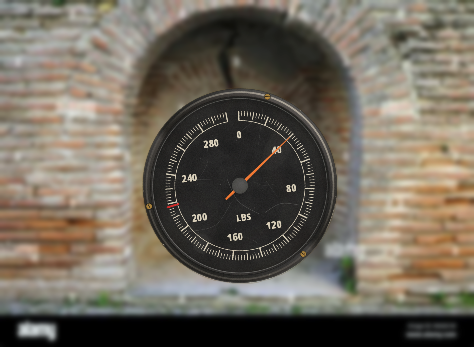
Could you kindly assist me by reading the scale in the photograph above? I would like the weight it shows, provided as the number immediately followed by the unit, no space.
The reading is 40lb
